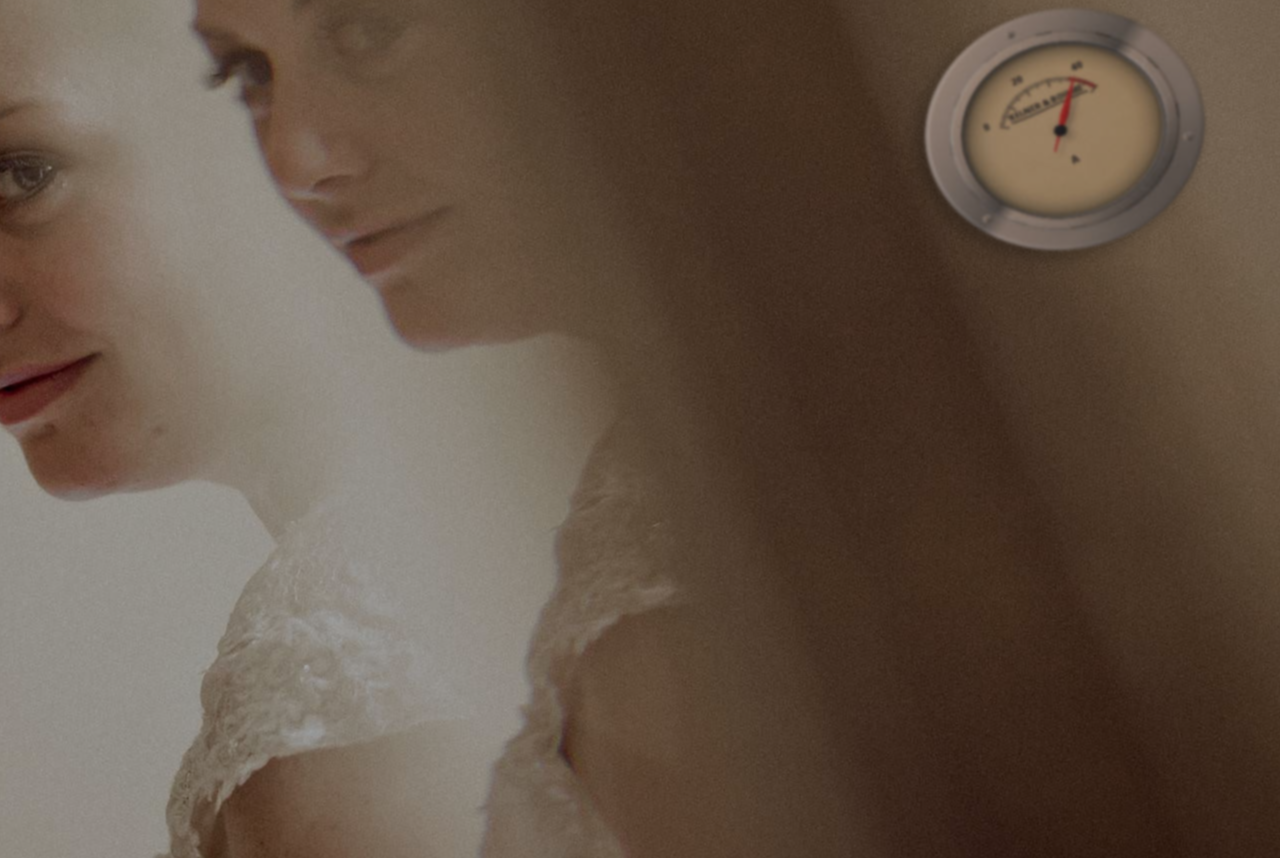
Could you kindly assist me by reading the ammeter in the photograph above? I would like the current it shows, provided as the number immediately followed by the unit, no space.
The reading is 40A
